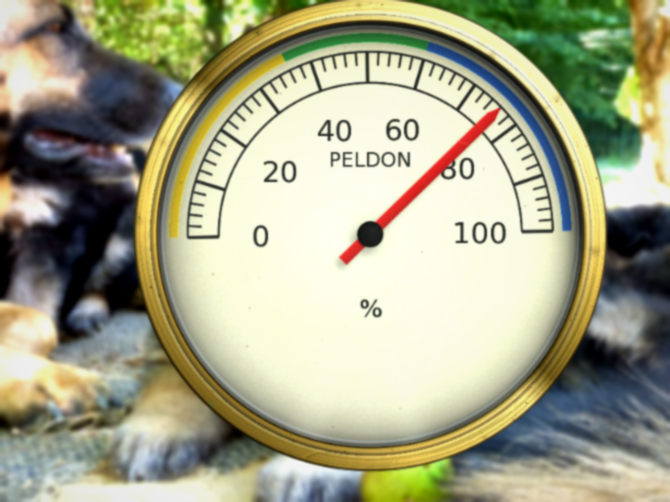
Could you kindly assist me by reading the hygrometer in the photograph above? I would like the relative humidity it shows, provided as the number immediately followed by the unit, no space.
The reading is 76%
